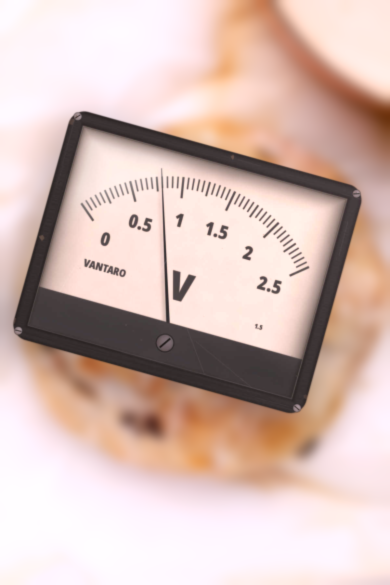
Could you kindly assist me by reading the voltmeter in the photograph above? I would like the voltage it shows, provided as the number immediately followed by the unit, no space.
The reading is 0.8V
